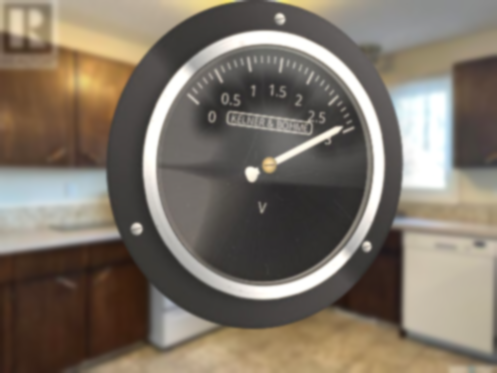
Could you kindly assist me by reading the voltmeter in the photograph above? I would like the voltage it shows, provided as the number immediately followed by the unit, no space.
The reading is 2.9V
